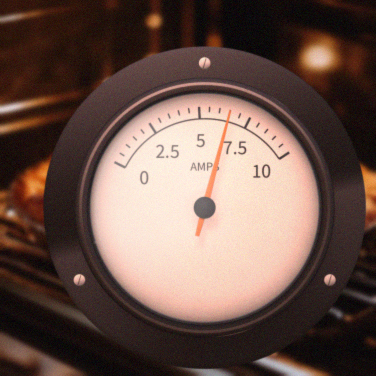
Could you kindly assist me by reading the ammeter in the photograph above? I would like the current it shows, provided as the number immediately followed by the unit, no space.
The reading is 6.5A
